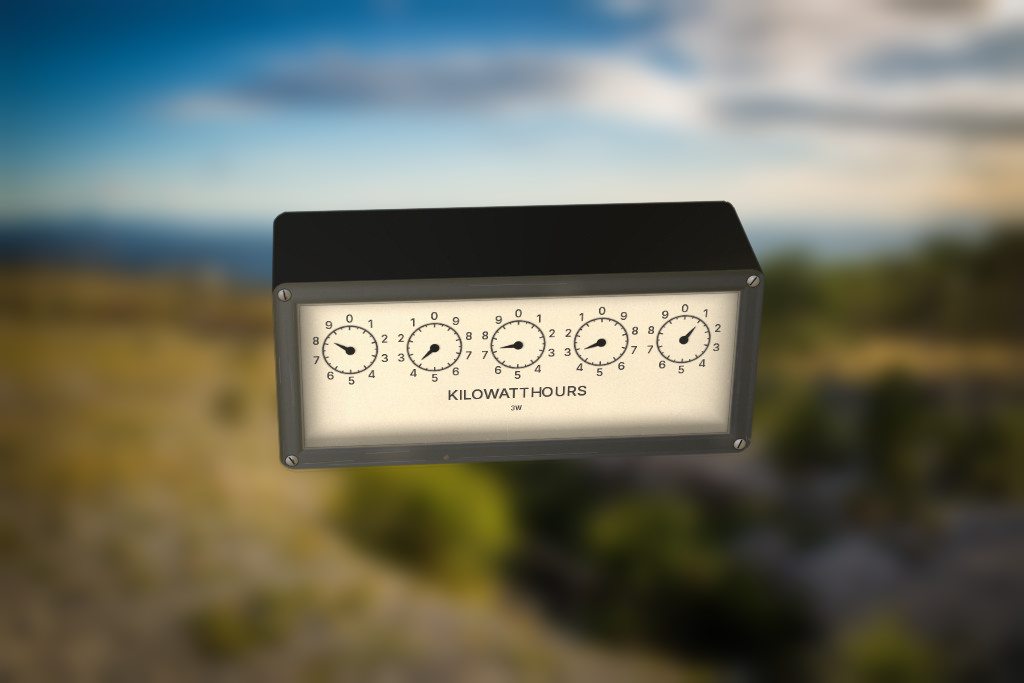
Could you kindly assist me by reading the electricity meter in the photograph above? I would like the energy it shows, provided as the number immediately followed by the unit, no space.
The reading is 83731kWh
